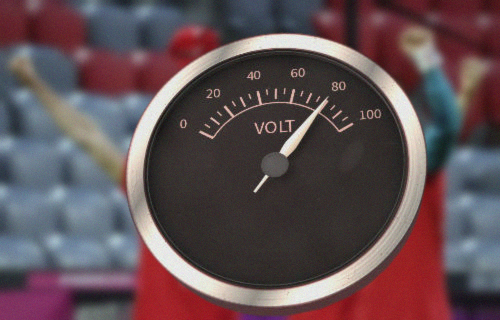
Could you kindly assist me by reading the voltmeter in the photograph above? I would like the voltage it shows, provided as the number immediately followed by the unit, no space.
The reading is 80V
